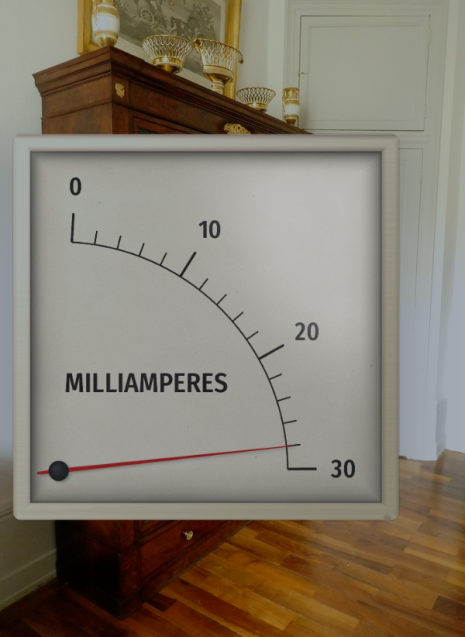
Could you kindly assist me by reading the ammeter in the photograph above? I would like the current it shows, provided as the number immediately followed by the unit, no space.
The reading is 28mA
